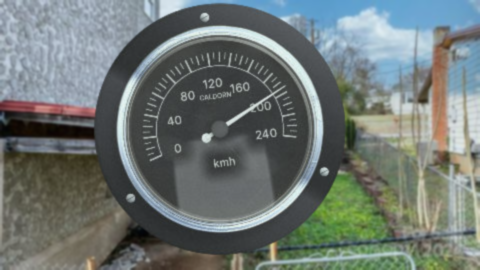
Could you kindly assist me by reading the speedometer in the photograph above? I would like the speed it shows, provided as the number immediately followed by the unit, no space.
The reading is 195km/h
